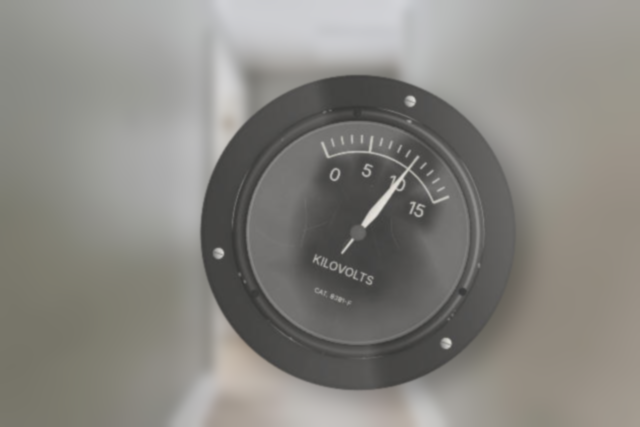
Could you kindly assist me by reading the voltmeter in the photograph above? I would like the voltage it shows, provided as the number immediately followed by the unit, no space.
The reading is 10kV
